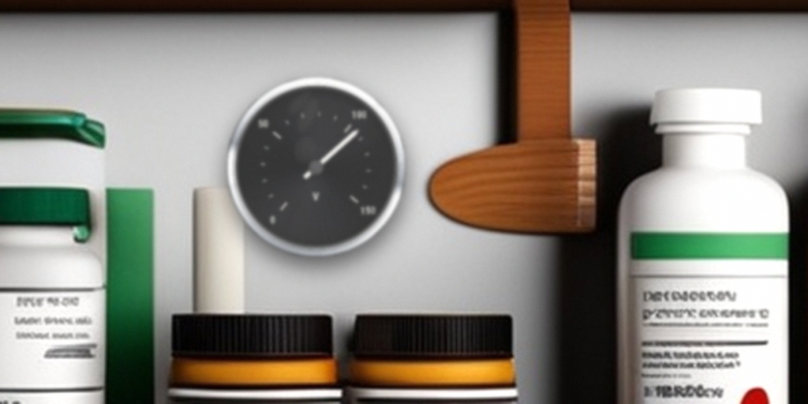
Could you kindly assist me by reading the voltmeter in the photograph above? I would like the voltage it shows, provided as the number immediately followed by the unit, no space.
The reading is 105V
